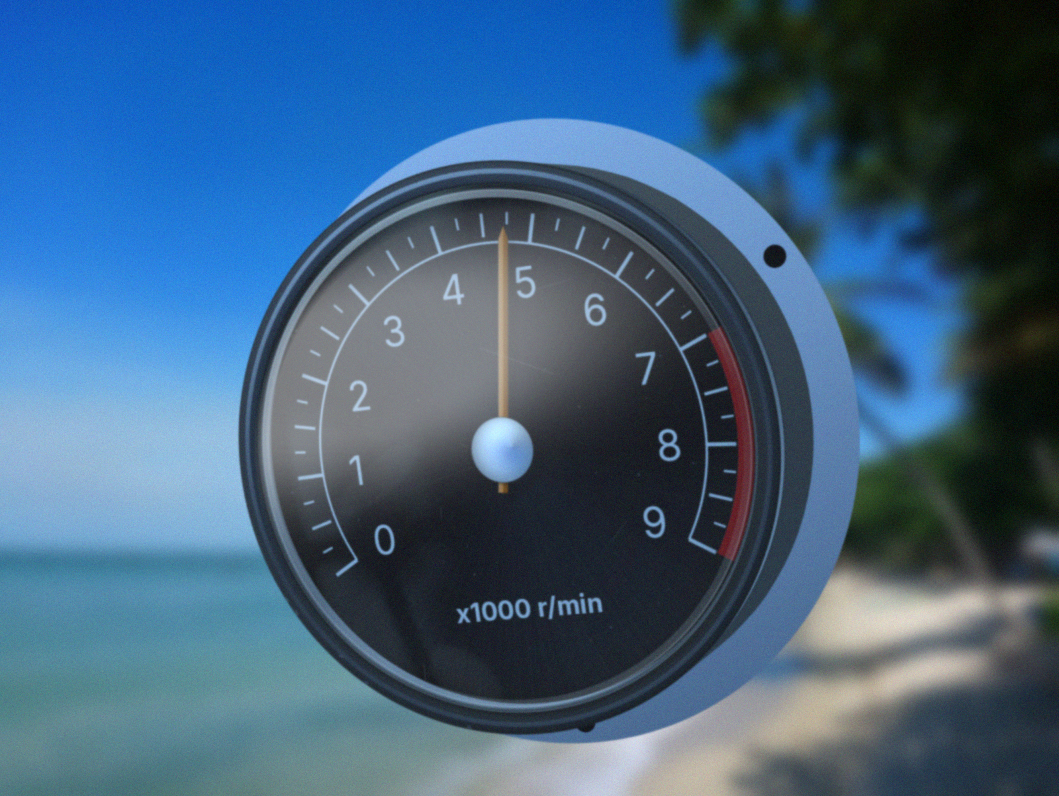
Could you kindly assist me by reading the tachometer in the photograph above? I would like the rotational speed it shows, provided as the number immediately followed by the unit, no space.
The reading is 4750rpm
